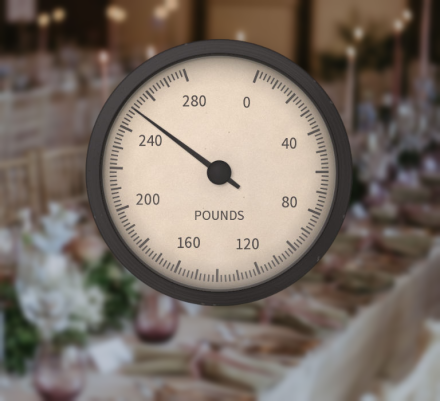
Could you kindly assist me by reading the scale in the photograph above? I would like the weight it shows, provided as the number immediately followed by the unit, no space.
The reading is 250lb
